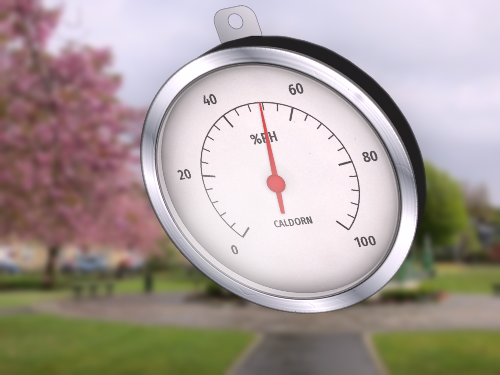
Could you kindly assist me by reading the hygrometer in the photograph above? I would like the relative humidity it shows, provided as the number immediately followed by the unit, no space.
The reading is 52%
